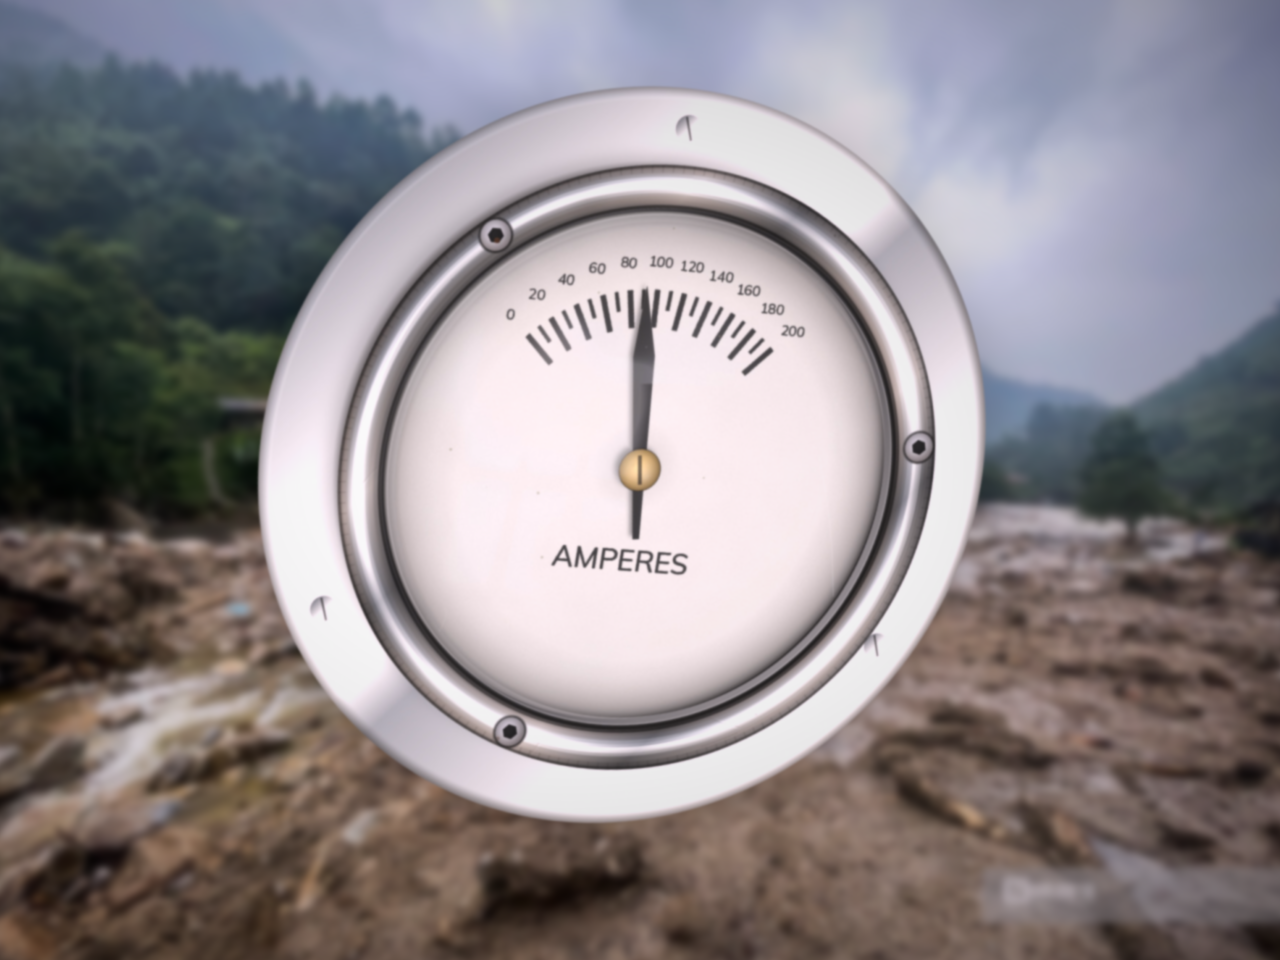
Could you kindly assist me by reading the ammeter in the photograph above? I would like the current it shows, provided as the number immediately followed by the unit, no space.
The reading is 90A
